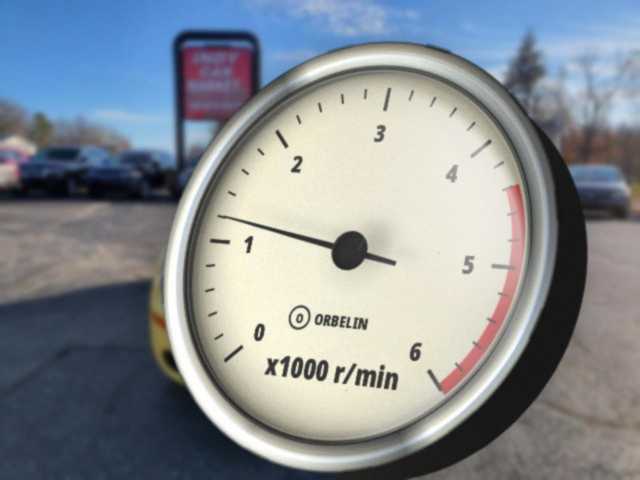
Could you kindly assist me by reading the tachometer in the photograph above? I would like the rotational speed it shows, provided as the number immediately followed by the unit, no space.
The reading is 1200rpm
